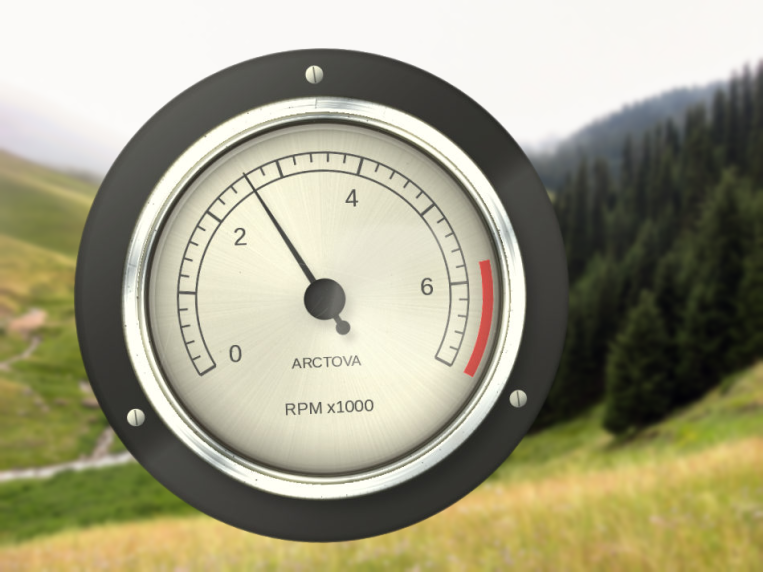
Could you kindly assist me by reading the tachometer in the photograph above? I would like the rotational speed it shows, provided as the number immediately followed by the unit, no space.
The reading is 2600rpm
